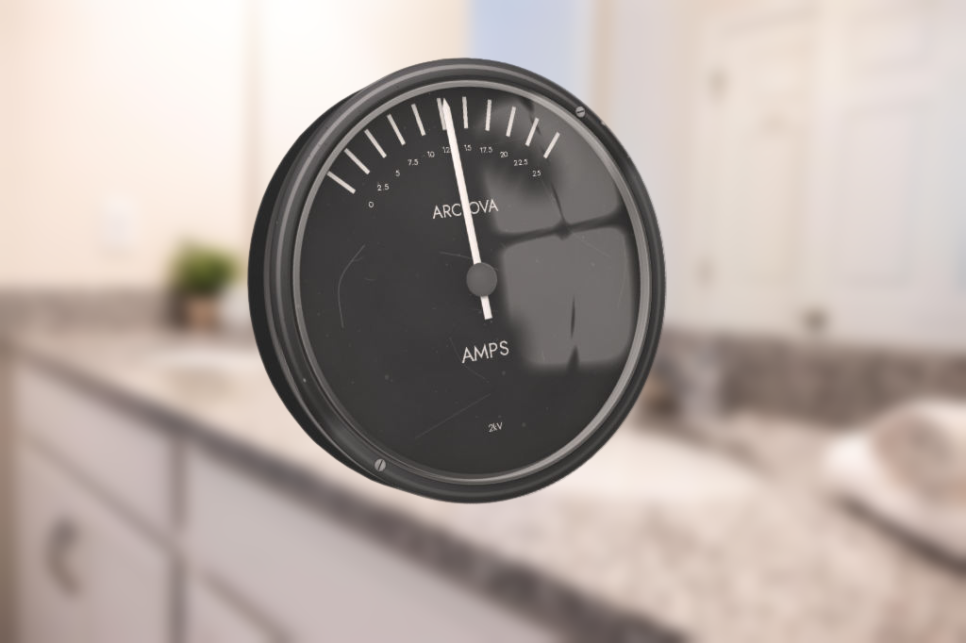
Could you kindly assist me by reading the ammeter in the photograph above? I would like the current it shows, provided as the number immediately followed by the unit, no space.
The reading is 12.5A
